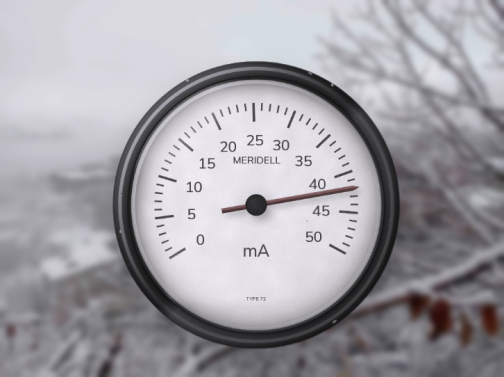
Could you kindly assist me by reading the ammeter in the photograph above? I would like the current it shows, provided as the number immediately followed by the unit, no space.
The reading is 42mA
